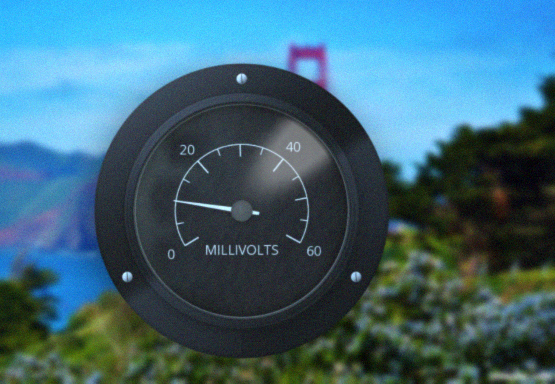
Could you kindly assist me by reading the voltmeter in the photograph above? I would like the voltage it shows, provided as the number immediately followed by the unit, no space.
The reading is 10mV
